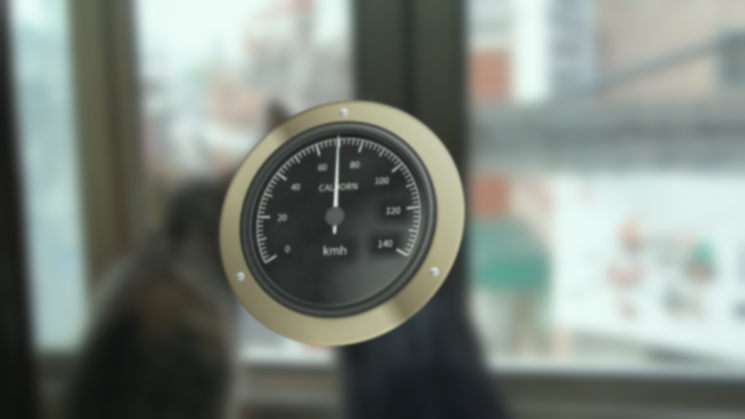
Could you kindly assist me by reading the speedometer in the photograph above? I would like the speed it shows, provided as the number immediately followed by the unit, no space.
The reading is 70km/h
